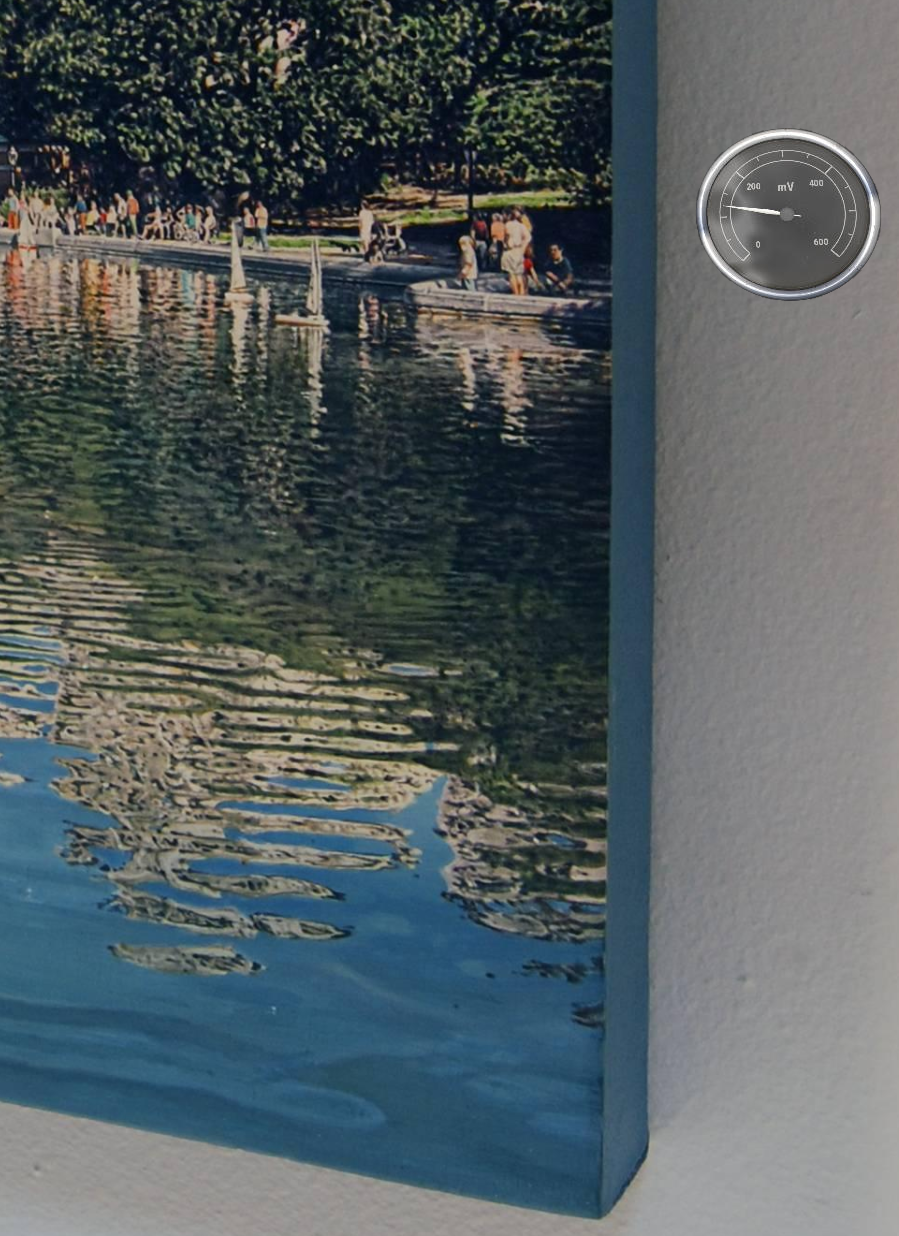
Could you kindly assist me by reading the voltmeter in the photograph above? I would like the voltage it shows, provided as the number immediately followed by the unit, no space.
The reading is 125mV
